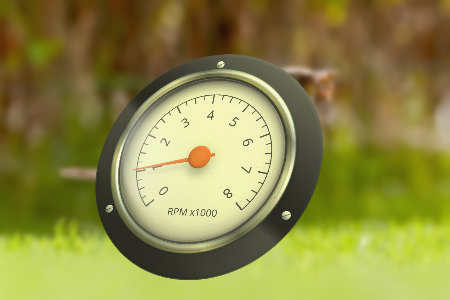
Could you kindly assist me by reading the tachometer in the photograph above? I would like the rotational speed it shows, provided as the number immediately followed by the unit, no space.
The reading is 1000rpm
